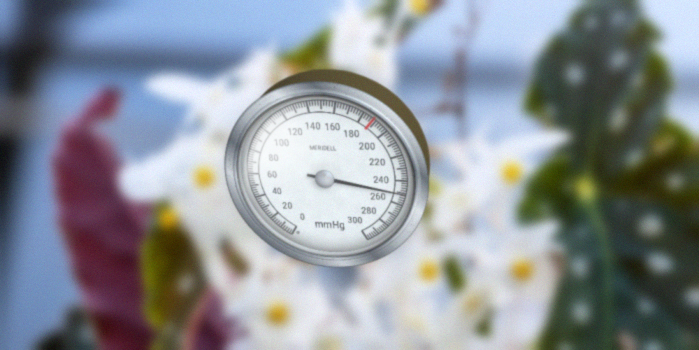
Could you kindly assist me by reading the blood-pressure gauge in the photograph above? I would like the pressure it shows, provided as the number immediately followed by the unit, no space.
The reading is 250mmHg
